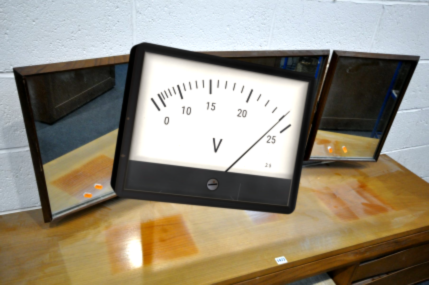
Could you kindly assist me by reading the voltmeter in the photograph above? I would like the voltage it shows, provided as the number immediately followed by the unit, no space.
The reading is 24V
